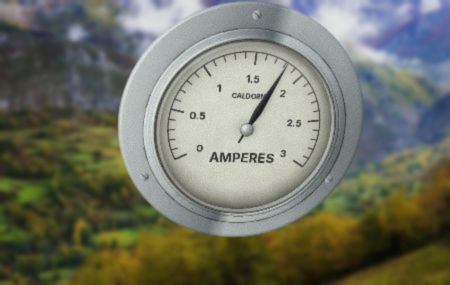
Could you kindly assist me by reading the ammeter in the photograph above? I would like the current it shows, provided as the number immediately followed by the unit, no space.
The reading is 1.8A
